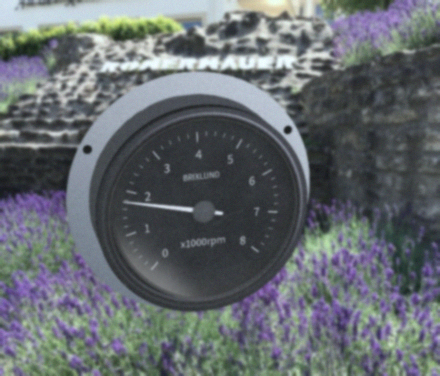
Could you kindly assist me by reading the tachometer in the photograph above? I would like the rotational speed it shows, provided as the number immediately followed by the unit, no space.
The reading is 1800rpm
